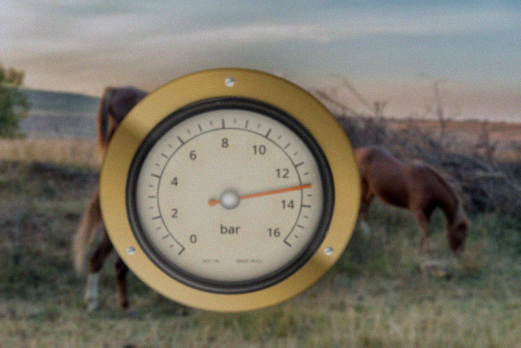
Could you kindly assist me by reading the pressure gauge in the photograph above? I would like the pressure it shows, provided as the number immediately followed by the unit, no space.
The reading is 13bar
